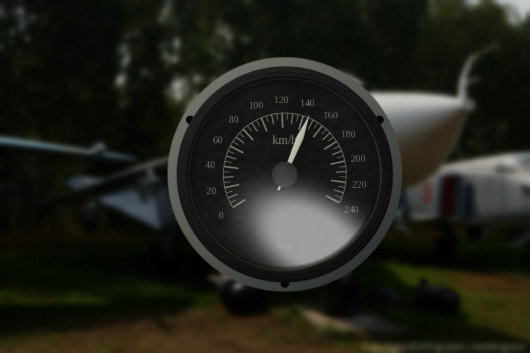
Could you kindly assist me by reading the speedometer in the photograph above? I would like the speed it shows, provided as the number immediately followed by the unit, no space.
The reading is 145km/h
